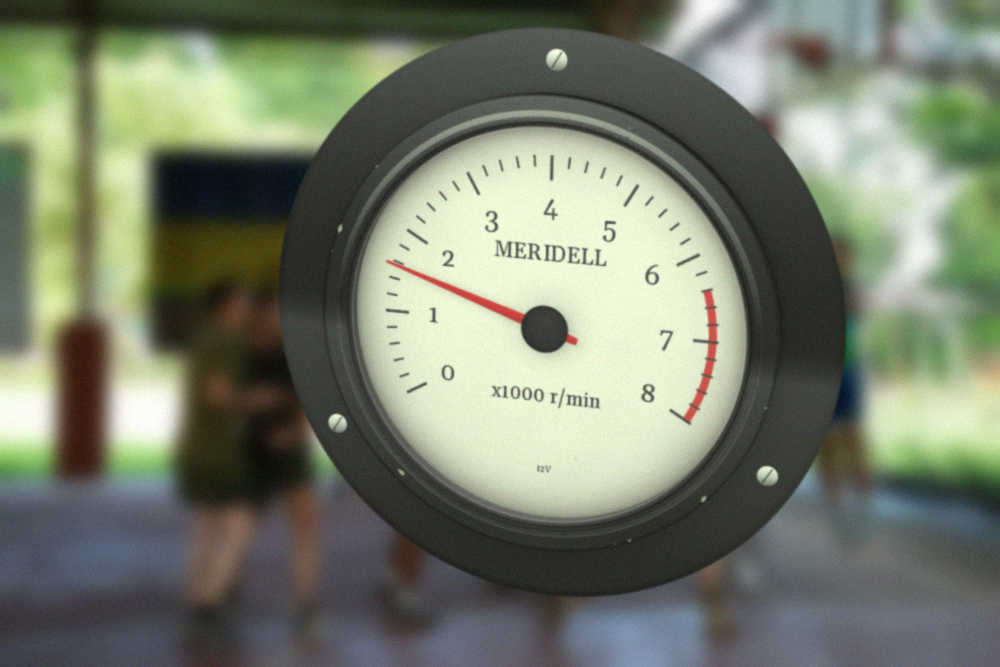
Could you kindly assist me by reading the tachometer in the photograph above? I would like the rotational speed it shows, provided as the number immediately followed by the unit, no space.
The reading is 1600rpm
